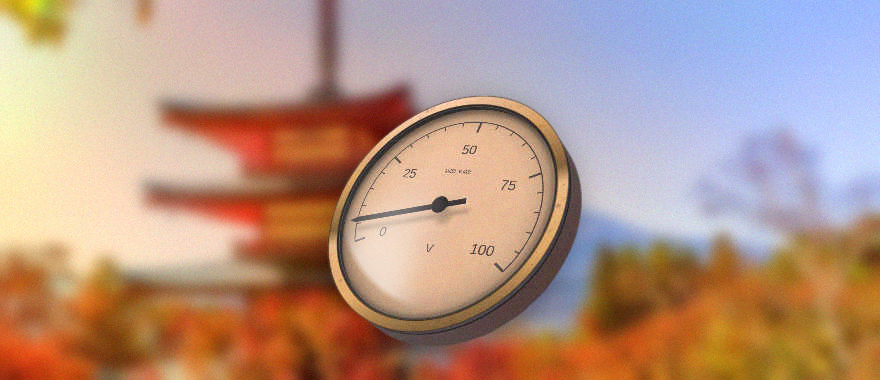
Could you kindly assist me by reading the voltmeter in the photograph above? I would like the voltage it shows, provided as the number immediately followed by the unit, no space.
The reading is 5V
